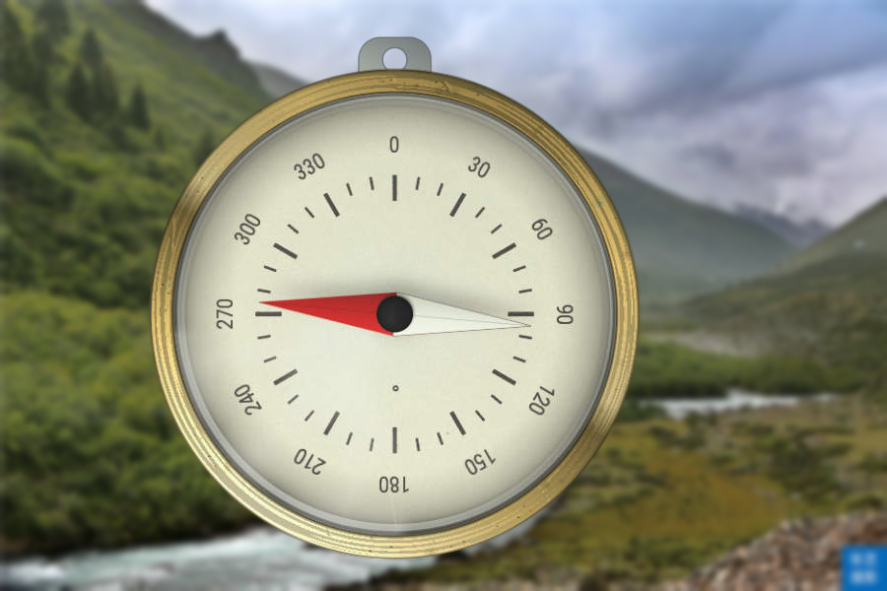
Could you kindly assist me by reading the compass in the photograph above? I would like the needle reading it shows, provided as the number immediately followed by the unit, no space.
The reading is 275°
